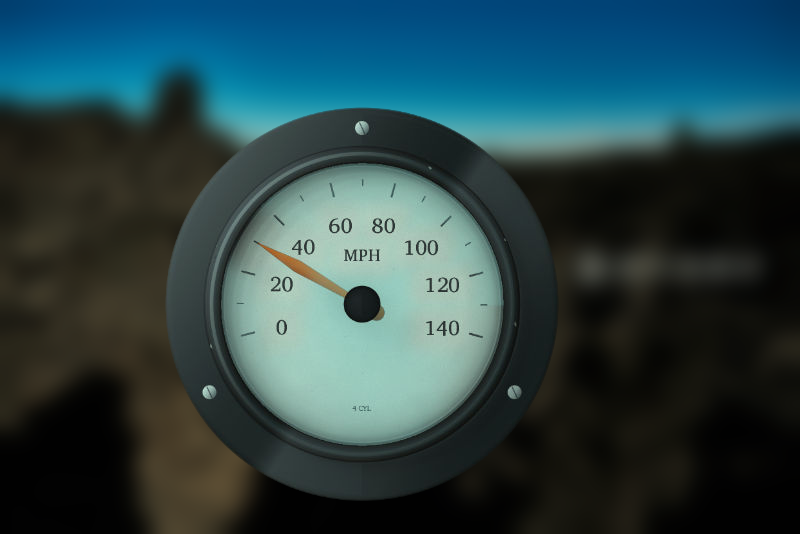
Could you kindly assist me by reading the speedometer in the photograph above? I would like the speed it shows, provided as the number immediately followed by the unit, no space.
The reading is 30mph
